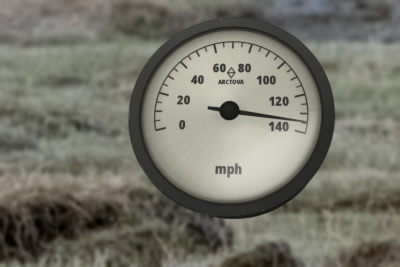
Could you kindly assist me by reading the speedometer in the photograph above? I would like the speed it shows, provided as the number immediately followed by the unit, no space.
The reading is 135mph
